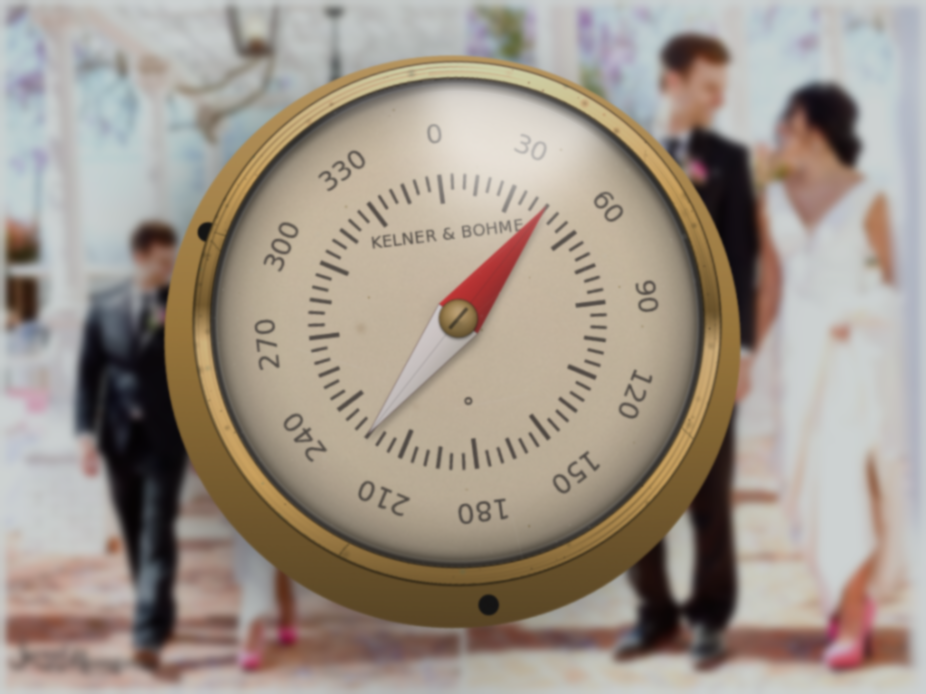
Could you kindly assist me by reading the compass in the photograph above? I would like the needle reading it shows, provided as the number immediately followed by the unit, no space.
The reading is 45°
